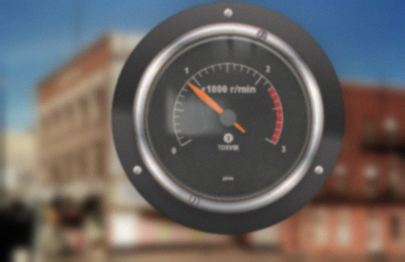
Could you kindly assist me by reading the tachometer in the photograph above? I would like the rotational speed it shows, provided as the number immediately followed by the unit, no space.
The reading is 900rpm
